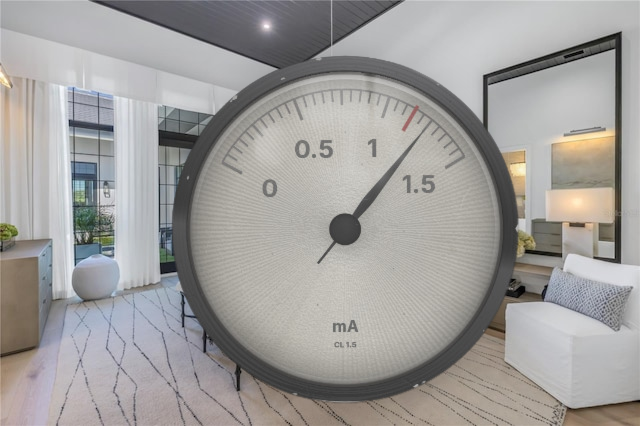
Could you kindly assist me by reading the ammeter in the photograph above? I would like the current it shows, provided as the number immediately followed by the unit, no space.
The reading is 1.25mA
